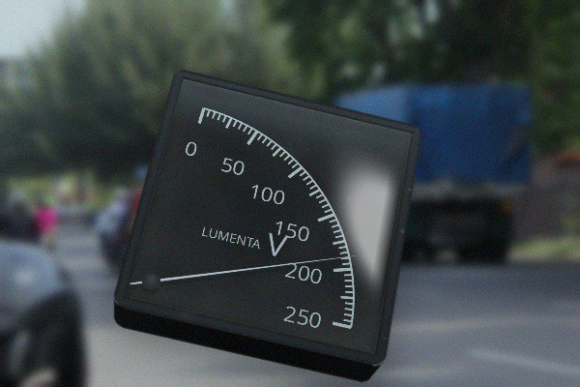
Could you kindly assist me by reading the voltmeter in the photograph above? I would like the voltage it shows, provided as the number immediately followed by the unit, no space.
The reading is 190V
